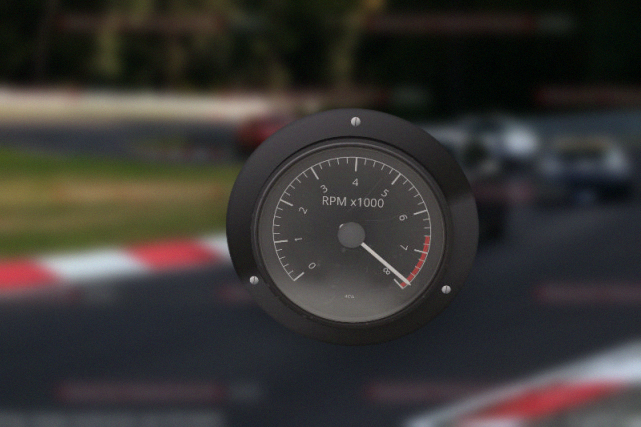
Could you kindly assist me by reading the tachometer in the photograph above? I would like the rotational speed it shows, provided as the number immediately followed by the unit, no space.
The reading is 7800rpm
